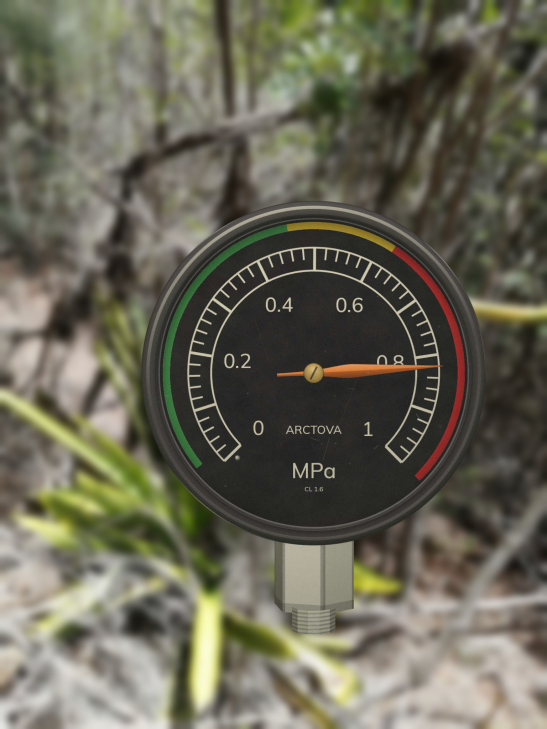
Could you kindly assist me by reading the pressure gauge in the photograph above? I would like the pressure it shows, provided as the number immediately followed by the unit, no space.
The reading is 0.82MPa
